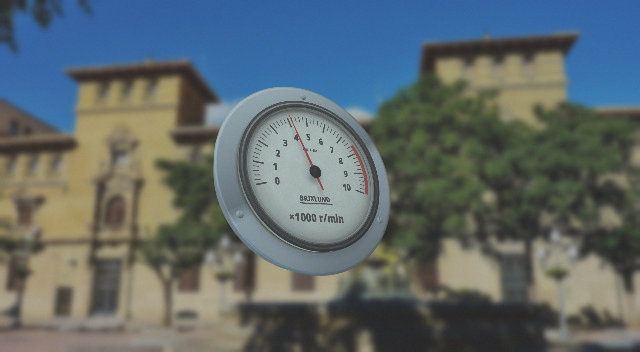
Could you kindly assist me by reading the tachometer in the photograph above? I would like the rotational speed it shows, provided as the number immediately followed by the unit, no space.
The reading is 4000rpm
